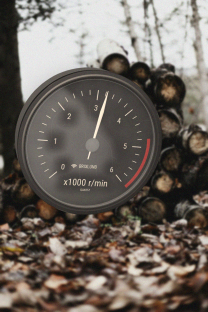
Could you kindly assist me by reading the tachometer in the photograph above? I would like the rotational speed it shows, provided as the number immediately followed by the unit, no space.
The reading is 3200rpm
